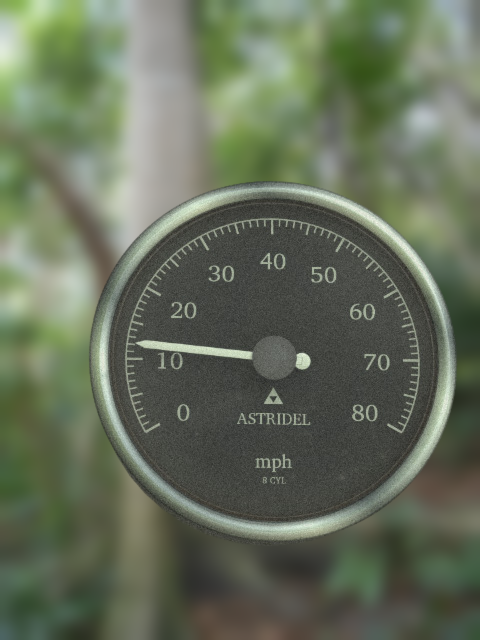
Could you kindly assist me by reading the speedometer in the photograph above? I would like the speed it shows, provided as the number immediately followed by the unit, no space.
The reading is 12mph
